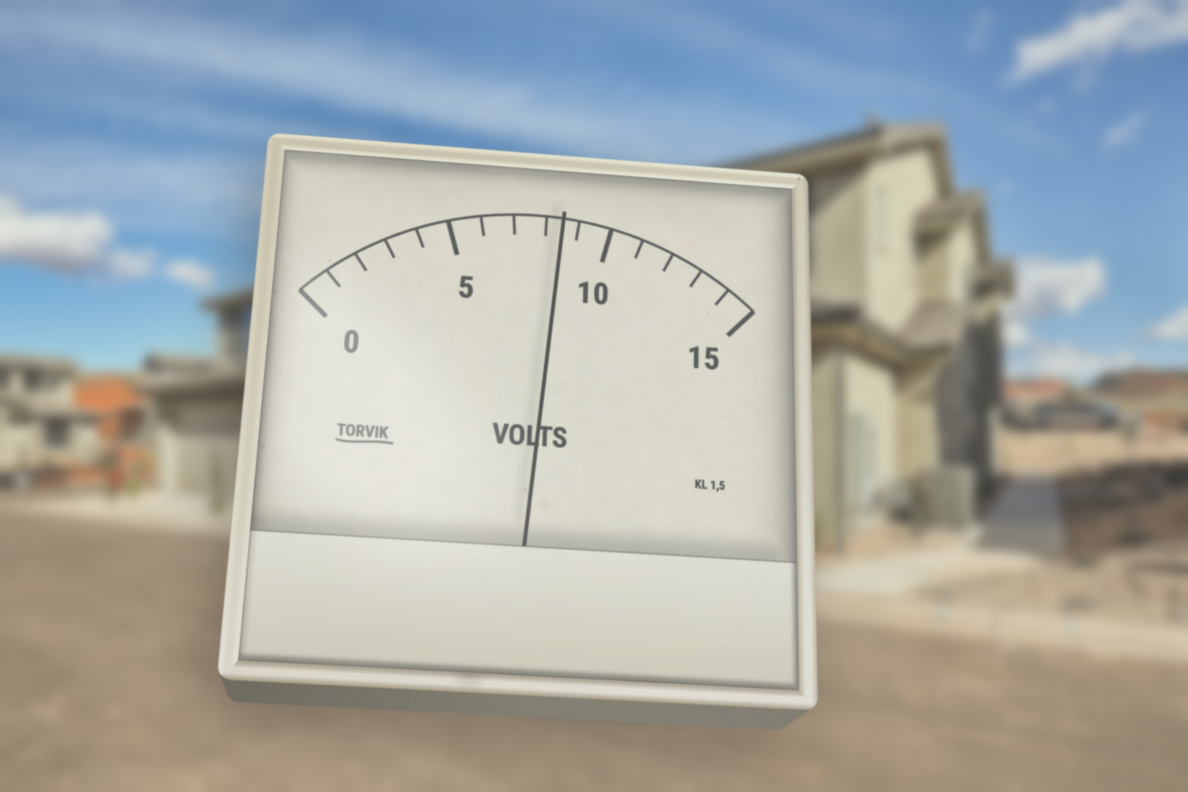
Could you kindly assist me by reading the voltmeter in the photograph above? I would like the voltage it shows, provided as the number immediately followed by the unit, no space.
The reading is 8.5V
